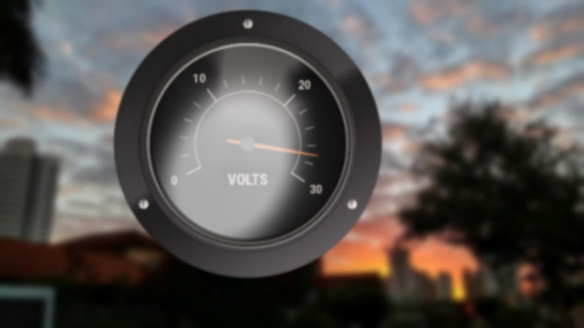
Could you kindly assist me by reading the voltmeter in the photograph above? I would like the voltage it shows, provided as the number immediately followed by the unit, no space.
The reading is 27V
